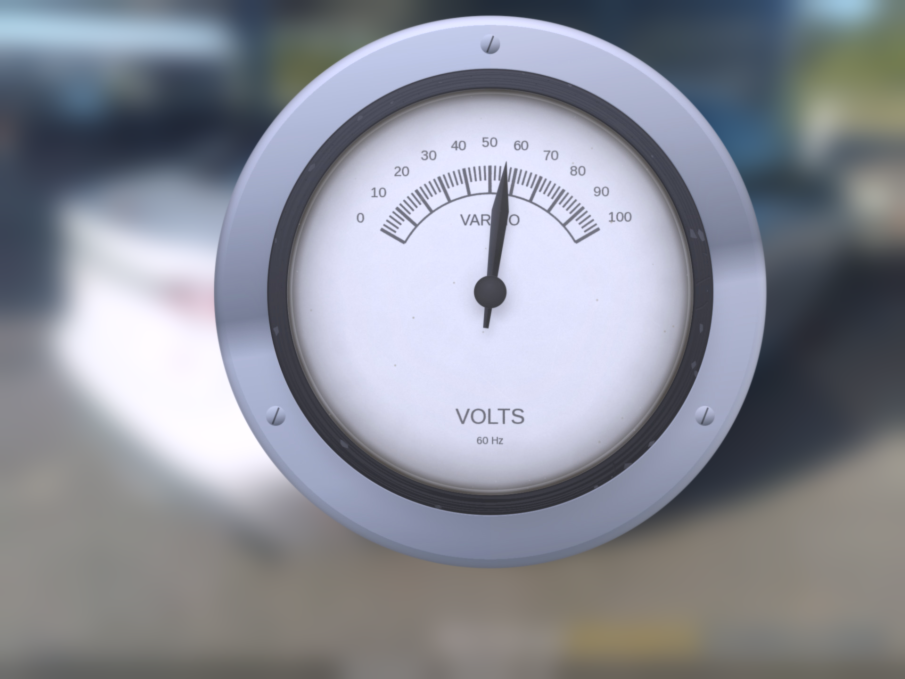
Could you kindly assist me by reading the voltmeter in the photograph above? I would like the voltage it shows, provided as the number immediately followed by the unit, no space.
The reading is 56V
